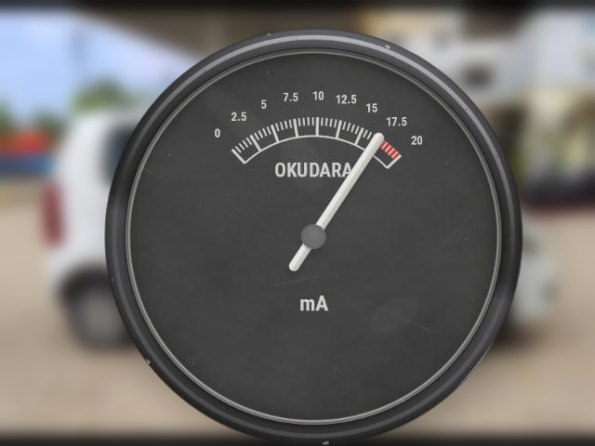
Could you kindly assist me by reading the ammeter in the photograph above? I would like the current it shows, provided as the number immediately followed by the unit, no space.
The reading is 17mA
